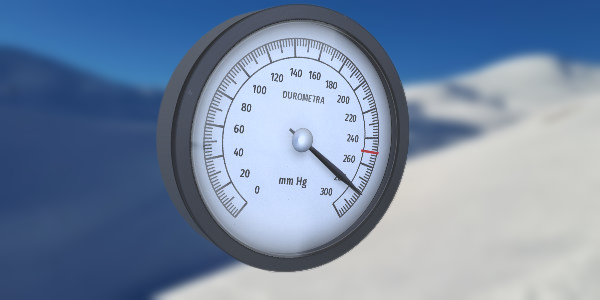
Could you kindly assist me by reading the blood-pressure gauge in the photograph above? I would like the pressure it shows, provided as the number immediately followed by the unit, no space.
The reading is 280mmHg
